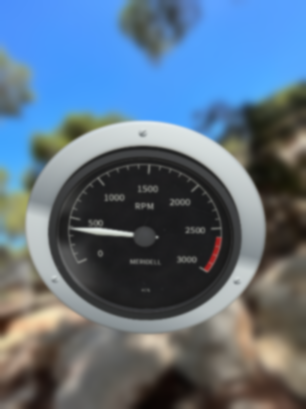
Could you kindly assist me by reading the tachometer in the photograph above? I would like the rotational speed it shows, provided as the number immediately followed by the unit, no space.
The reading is 400rpm
